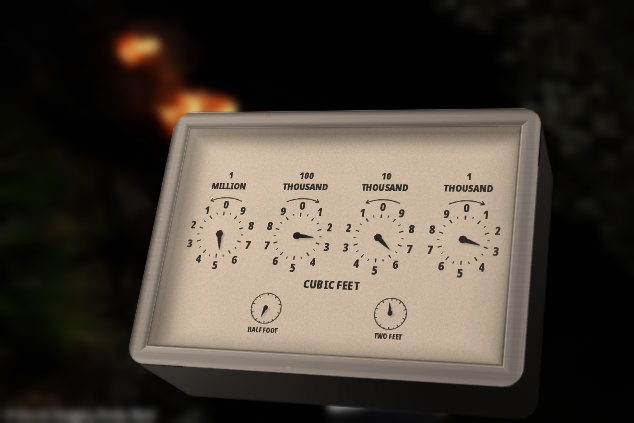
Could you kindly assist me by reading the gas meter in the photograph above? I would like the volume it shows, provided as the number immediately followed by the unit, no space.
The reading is 526300ft³
